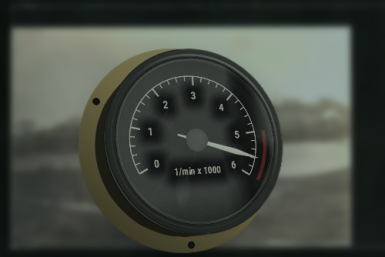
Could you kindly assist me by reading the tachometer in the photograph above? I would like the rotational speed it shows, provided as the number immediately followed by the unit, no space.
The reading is 5600rpm
